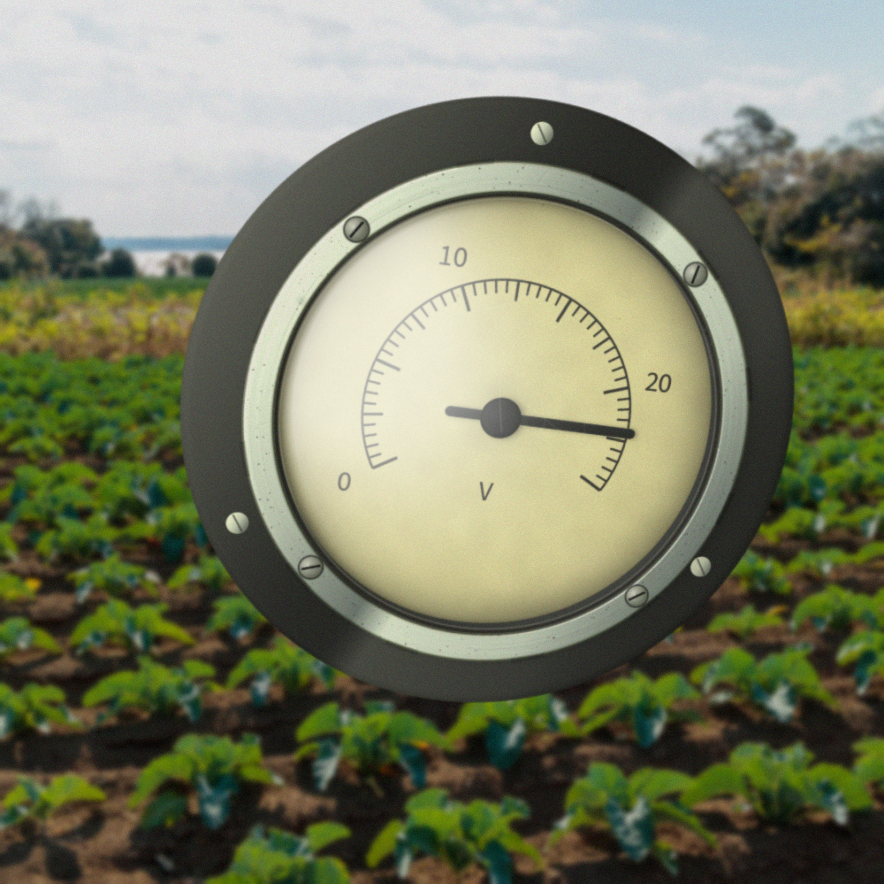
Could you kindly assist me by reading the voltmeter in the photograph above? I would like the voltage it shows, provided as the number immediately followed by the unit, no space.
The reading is 22V
